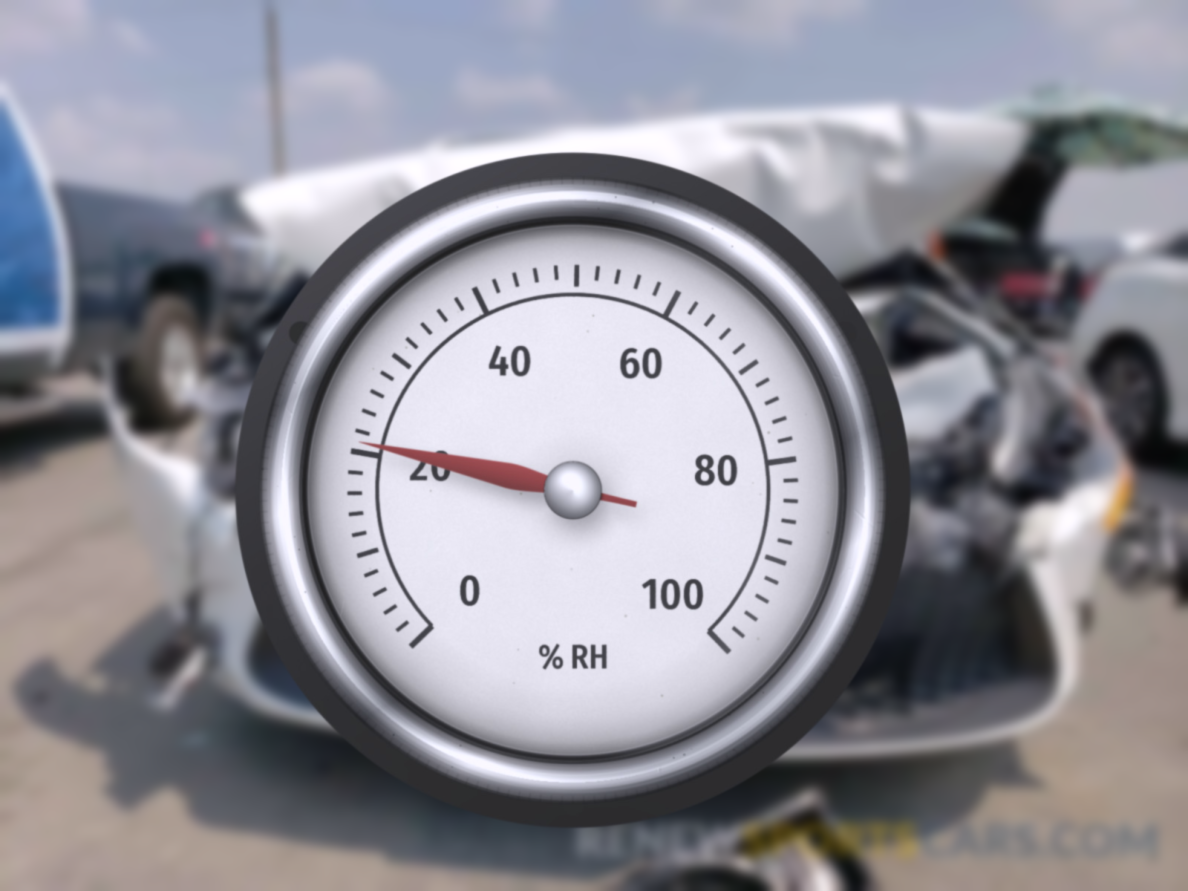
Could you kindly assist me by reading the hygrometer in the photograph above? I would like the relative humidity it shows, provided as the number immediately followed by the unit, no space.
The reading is 21%
